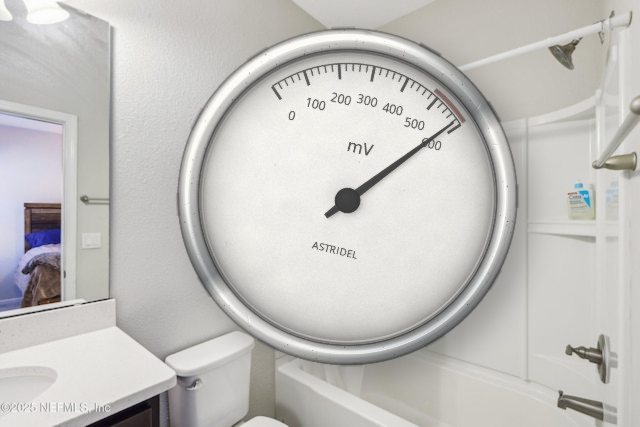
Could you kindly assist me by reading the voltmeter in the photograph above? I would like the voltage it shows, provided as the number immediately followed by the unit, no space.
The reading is 580mV
